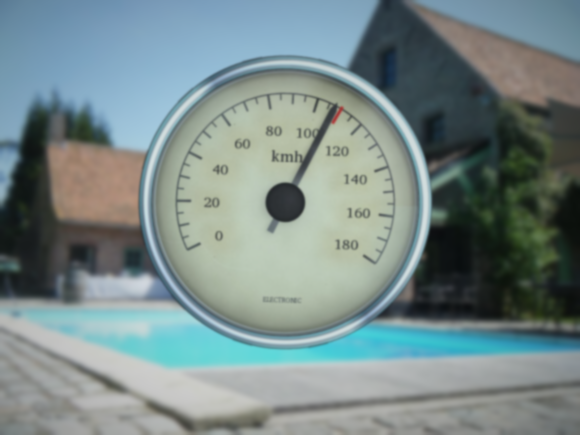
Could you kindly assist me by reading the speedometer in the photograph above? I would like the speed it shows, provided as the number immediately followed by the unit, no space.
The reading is 107.5km/h
